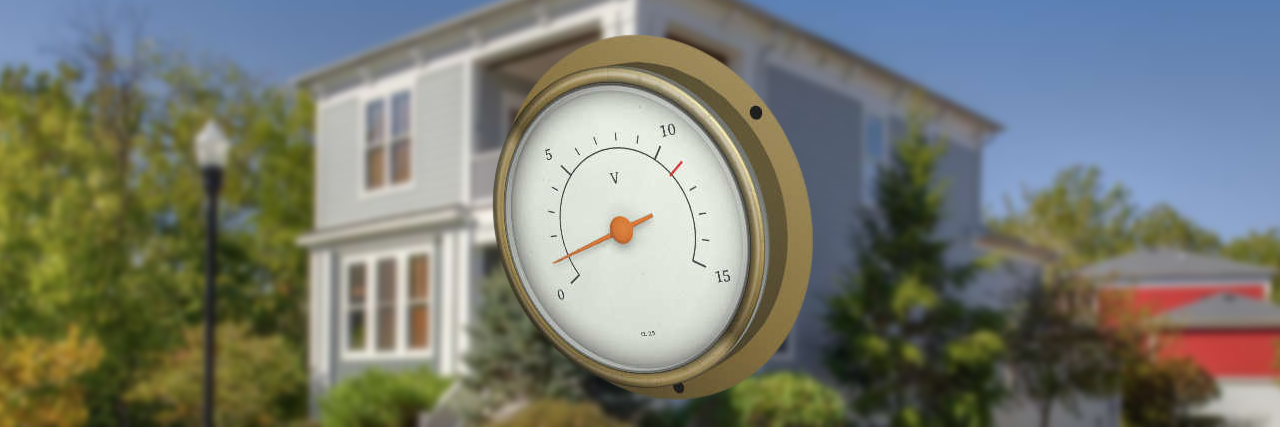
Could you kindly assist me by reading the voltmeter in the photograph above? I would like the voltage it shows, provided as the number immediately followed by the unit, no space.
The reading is 1V
